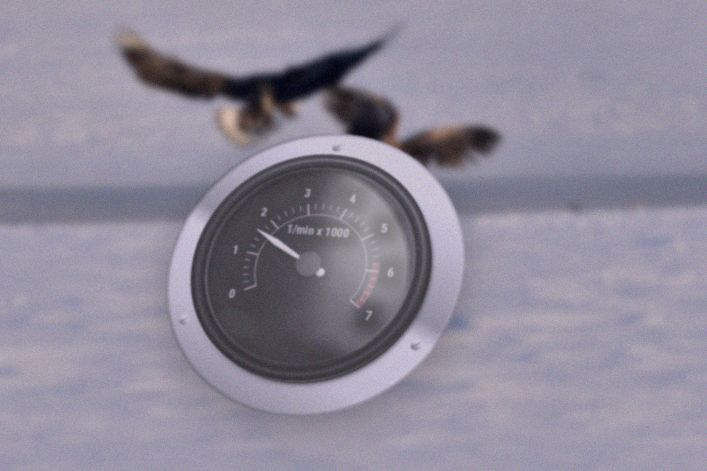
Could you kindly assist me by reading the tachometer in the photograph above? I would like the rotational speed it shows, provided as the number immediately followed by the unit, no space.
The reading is 1600rpm
